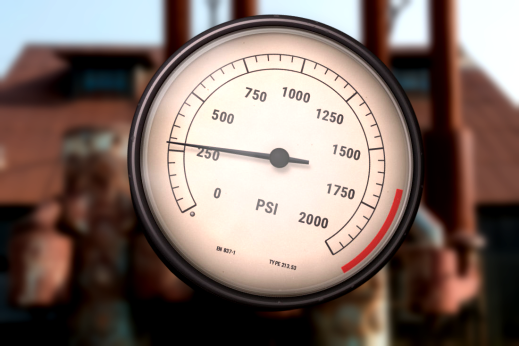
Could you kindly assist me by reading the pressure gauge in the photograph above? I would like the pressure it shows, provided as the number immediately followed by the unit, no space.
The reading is 275psi
